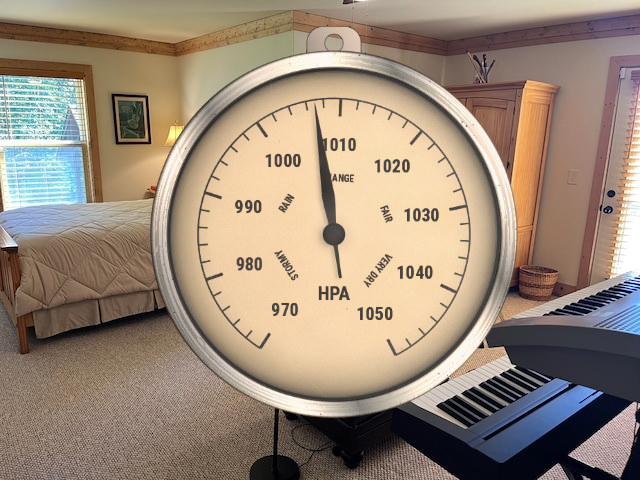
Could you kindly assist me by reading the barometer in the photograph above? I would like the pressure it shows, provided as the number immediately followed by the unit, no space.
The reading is 1007hPa
